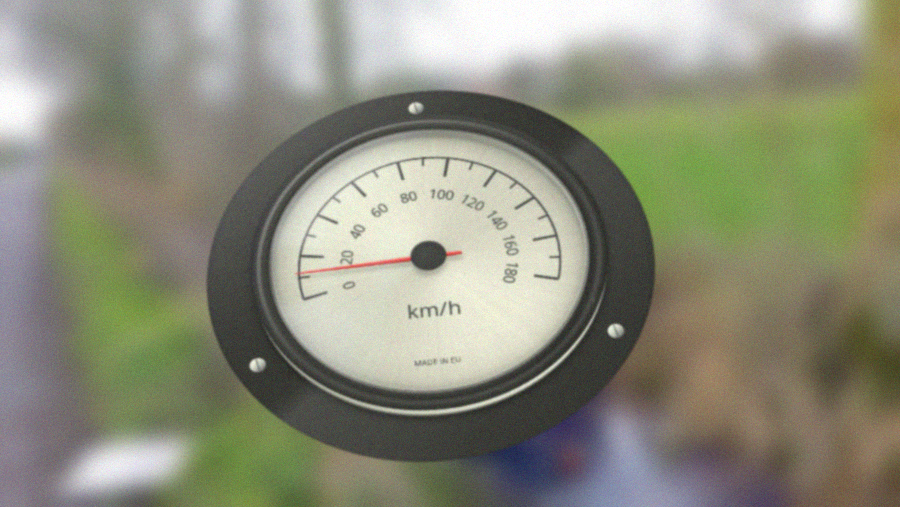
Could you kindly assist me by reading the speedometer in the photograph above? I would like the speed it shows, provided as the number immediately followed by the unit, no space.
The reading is 10km/h
